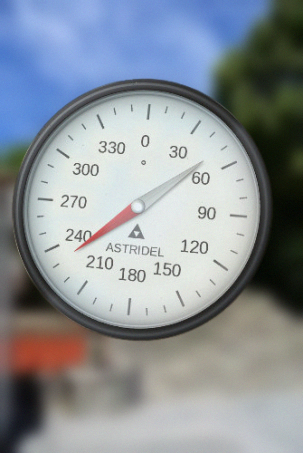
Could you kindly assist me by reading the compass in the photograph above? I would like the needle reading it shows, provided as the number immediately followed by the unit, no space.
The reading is 230°
